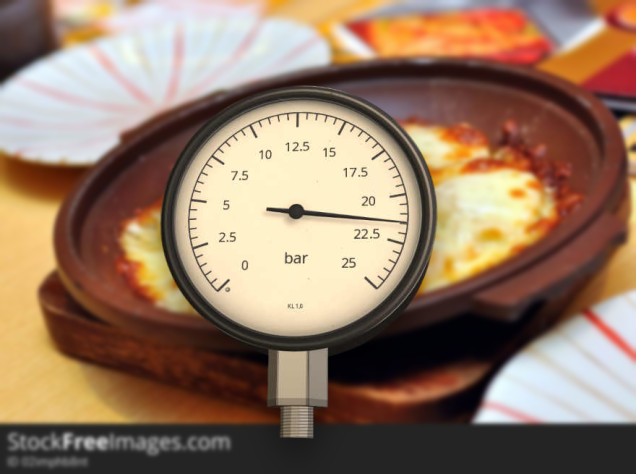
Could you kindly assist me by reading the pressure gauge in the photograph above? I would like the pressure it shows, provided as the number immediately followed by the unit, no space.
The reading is 21.5bar
